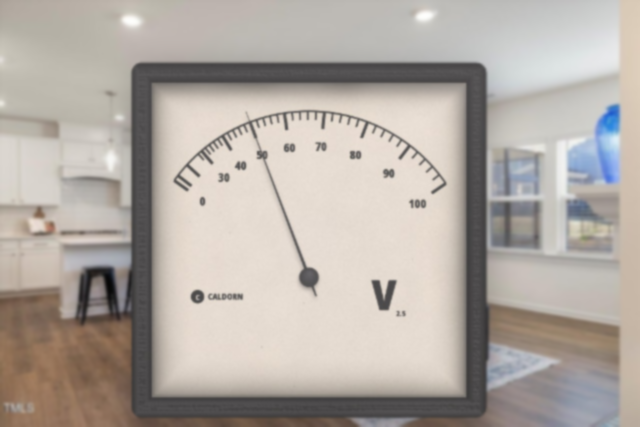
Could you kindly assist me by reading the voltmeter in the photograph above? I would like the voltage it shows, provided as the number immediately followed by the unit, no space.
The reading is 50V
